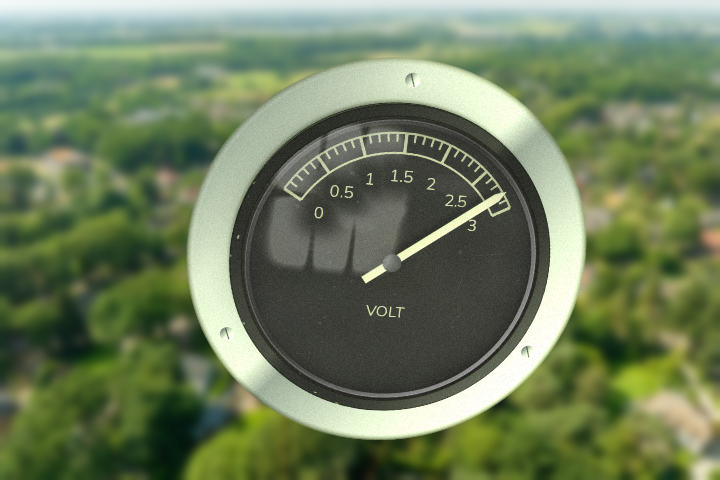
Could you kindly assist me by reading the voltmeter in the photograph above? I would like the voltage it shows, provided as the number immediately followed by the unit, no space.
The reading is 2.8V
